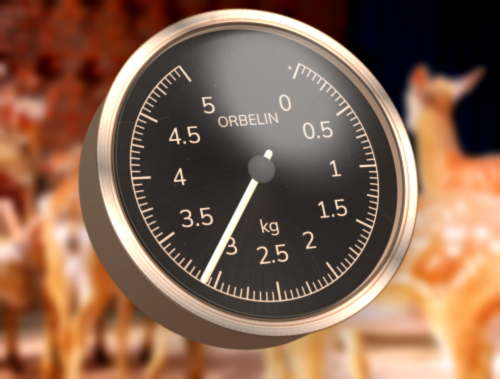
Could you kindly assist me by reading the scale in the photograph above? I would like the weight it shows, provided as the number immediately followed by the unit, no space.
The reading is 3.1kg
